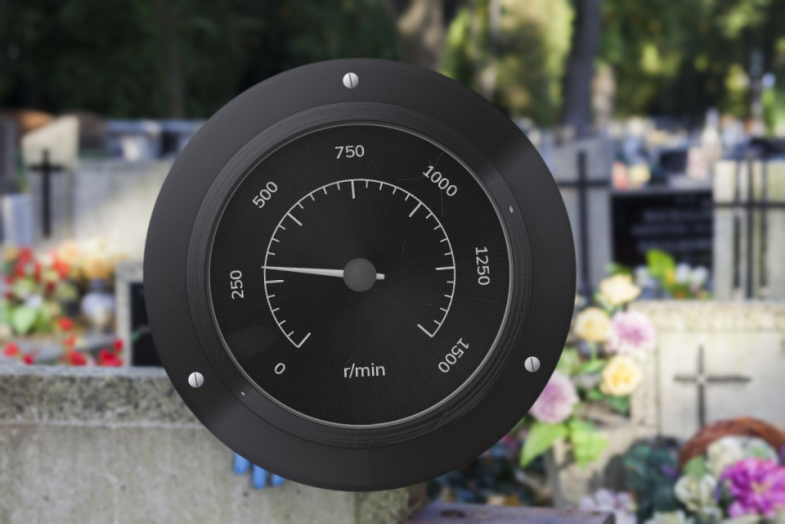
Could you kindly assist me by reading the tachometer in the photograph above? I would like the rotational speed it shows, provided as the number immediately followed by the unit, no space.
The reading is 300rpm
